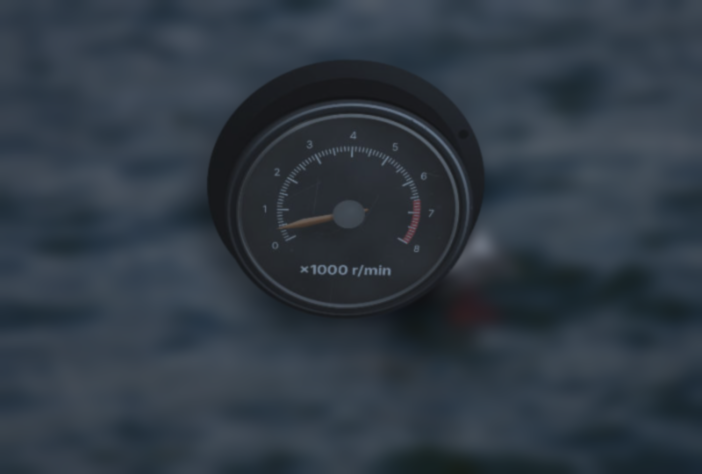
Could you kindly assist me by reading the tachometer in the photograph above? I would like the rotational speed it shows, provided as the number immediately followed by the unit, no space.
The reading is 500rpm
